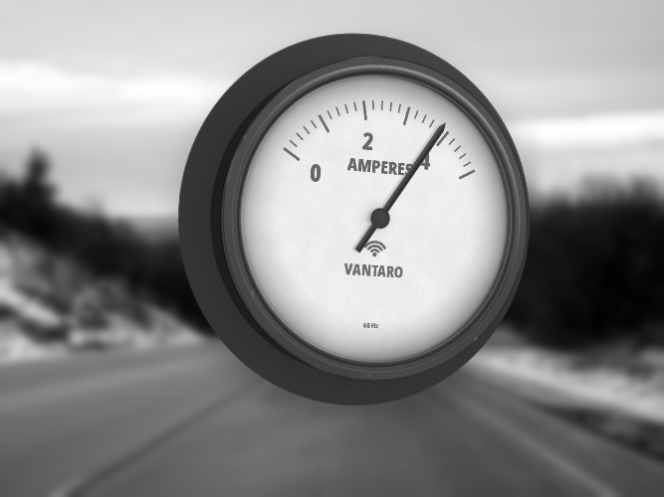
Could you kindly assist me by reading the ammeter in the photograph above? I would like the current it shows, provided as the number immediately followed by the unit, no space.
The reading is 3.8A
